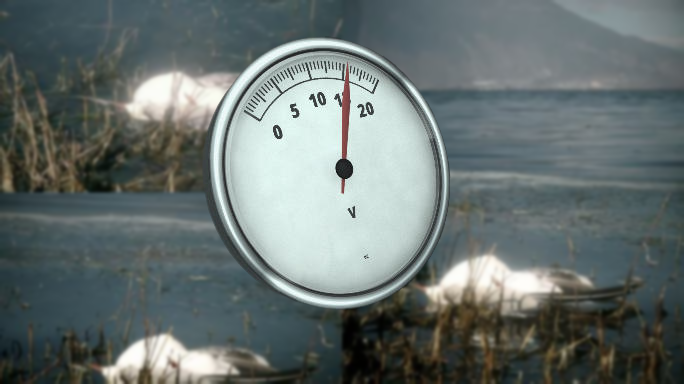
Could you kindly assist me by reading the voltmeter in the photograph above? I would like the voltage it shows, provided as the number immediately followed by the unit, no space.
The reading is 15V
